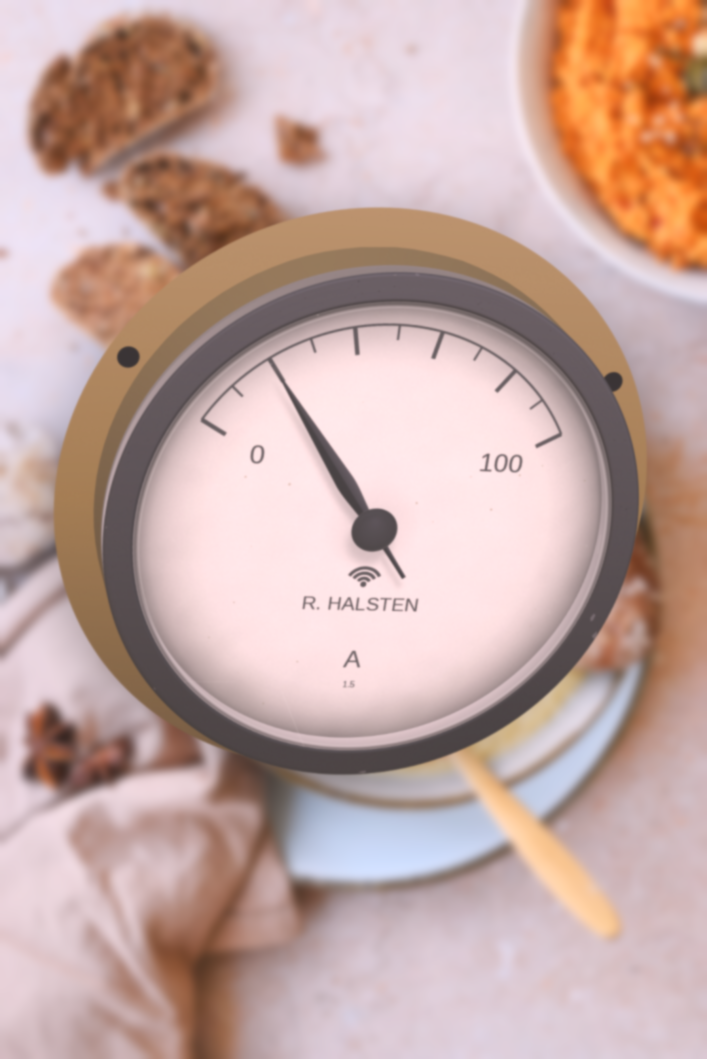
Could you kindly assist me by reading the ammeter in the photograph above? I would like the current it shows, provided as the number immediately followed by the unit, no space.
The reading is 20A
